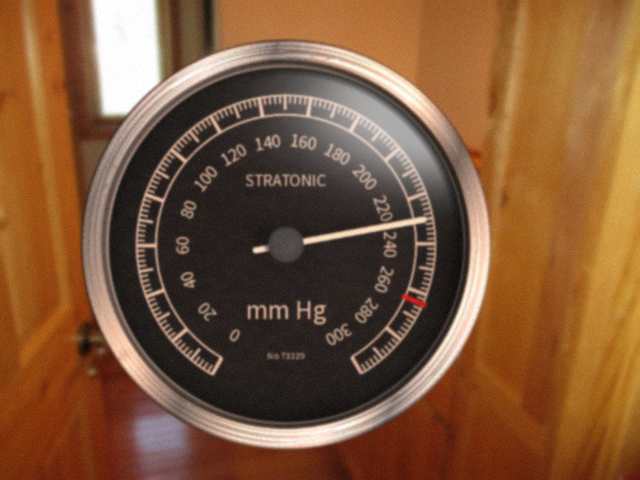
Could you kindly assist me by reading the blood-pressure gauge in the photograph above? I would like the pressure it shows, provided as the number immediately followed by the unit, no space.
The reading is 230mmHg
